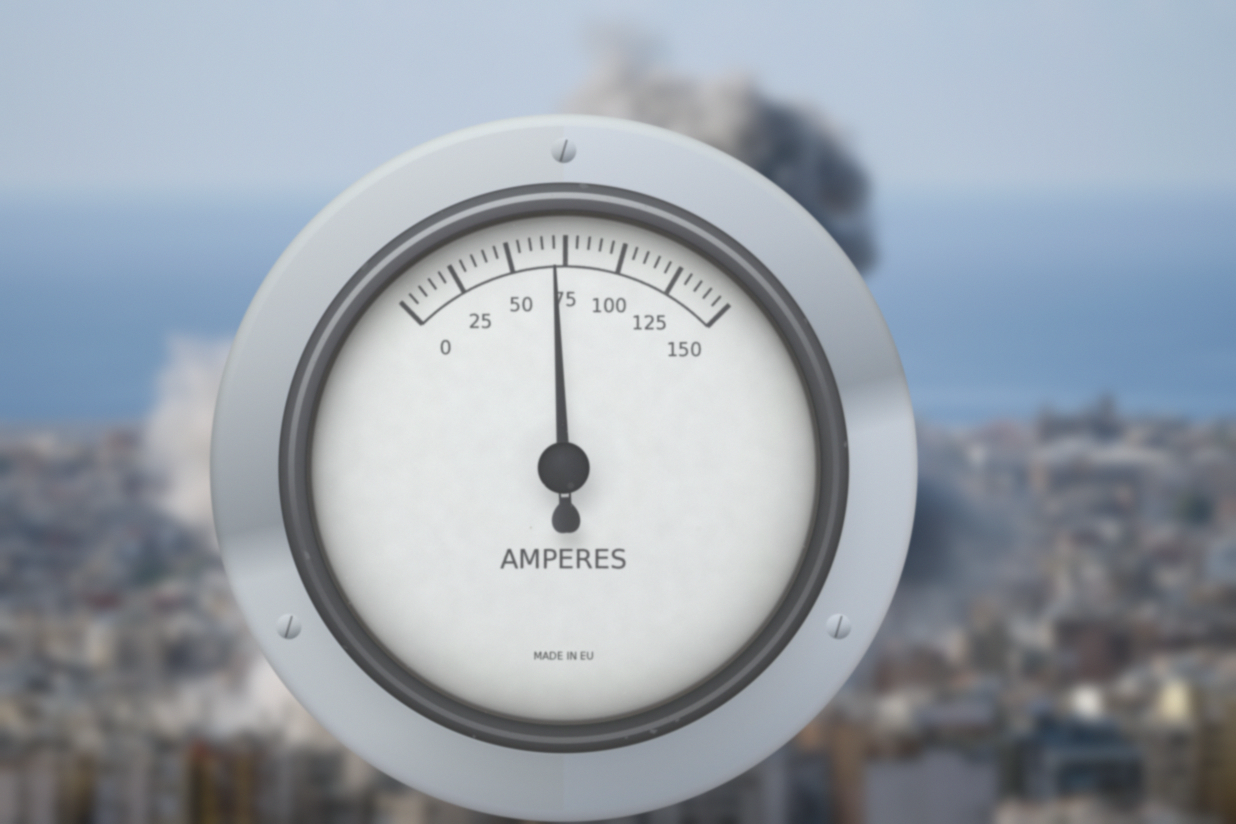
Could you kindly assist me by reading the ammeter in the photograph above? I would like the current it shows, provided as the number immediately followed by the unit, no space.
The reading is 70A
